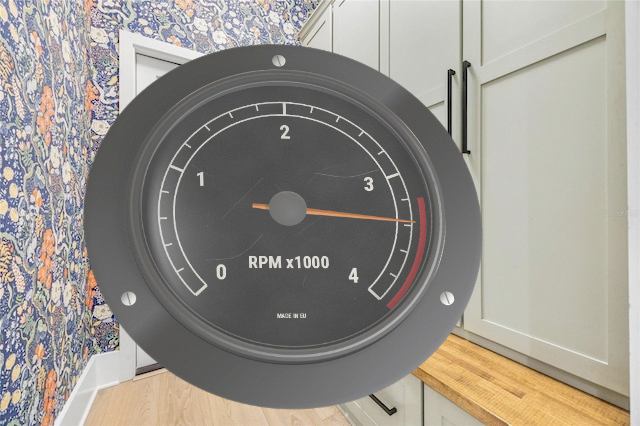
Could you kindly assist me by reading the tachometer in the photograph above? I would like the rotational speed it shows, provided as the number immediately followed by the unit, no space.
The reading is 3400rpm
